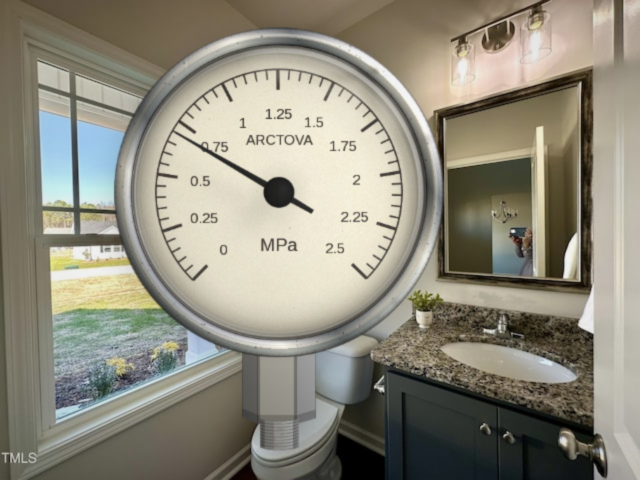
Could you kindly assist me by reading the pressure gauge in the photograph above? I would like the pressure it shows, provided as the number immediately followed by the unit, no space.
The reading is 0.7MPa
